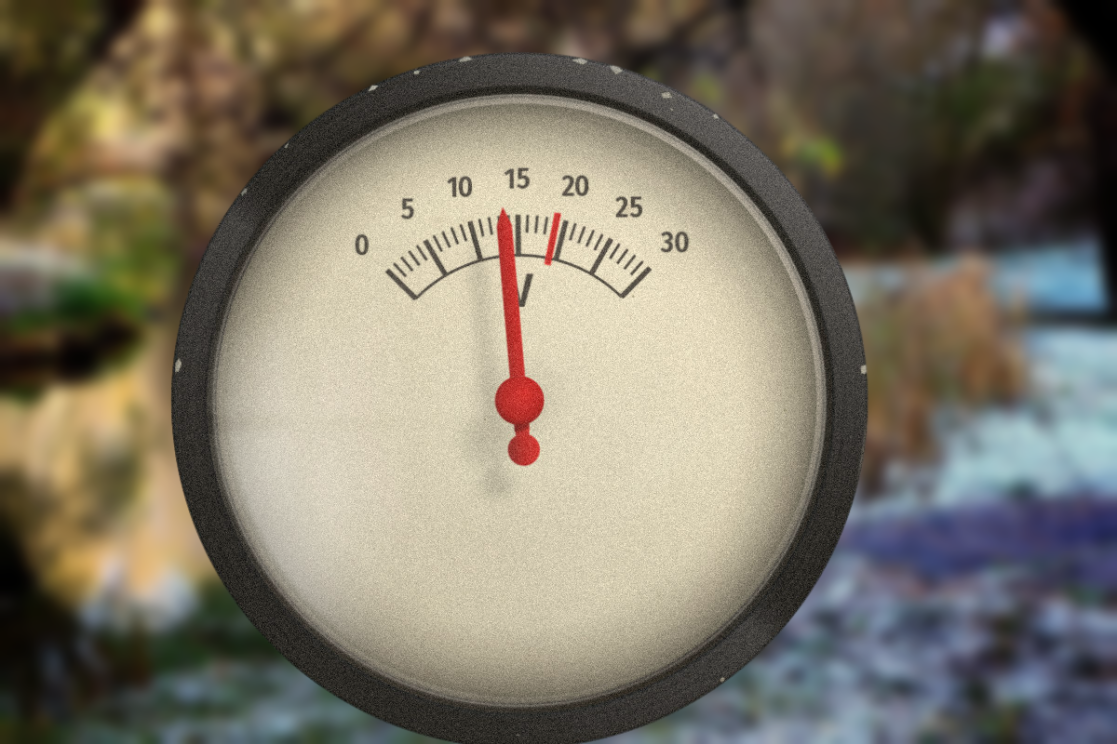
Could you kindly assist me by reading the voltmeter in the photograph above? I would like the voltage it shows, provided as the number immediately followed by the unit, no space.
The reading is 13.5V
